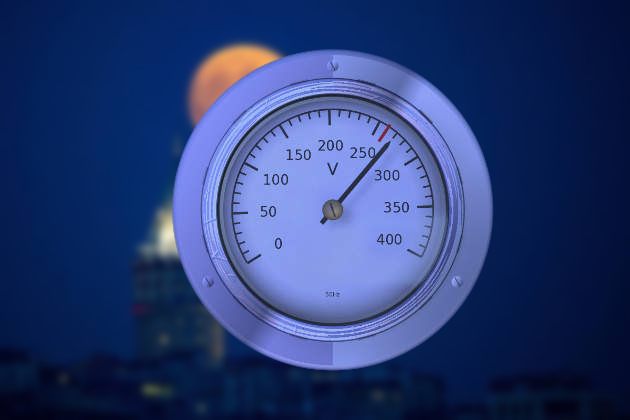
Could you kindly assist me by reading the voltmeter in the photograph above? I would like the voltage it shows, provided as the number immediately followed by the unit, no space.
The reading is 270V
